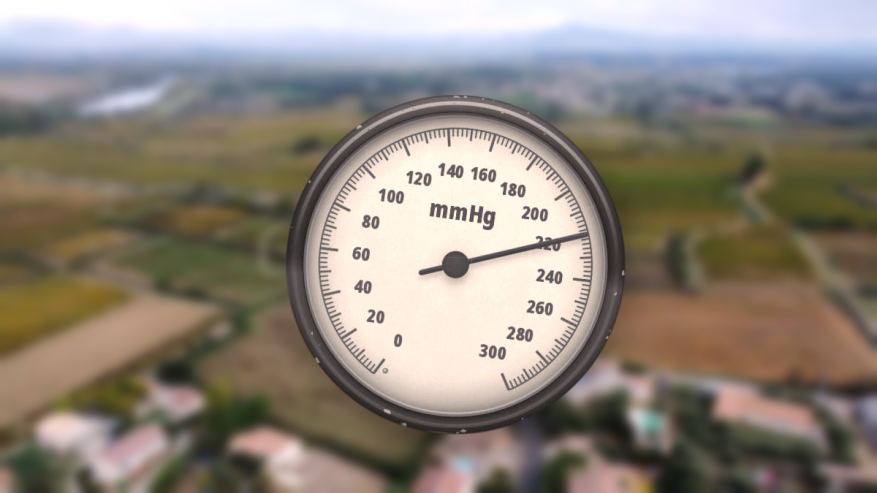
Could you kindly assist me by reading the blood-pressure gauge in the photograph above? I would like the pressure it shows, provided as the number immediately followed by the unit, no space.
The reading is 220mmHg
